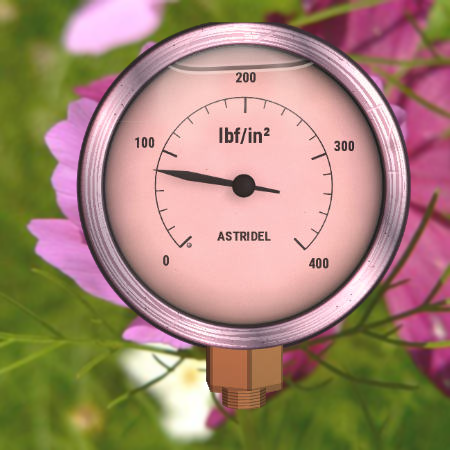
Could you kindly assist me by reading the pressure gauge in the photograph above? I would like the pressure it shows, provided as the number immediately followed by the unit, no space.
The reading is 80psi
